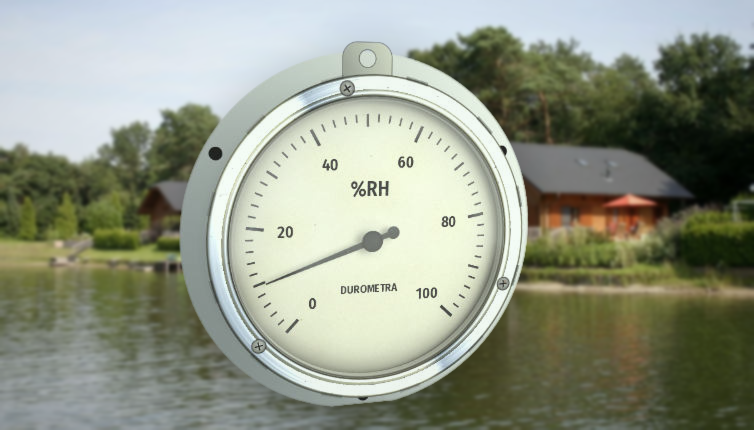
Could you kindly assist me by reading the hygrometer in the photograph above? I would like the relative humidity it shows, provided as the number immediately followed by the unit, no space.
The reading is 10%
